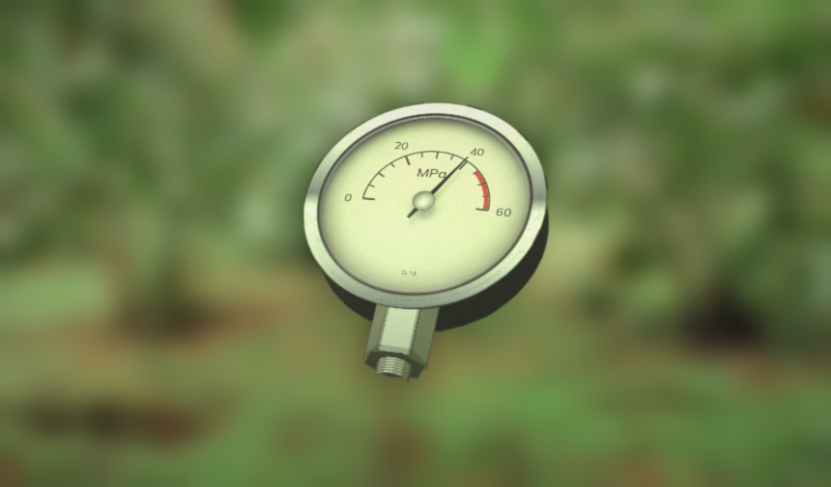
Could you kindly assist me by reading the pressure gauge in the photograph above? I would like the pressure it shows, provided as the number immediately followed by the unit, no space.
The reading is 40MPa
